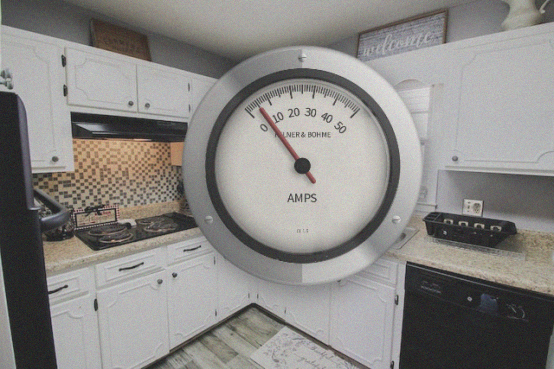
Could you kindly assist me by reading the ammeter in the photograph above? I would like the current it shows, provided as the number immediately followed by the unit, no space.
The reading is 5A
